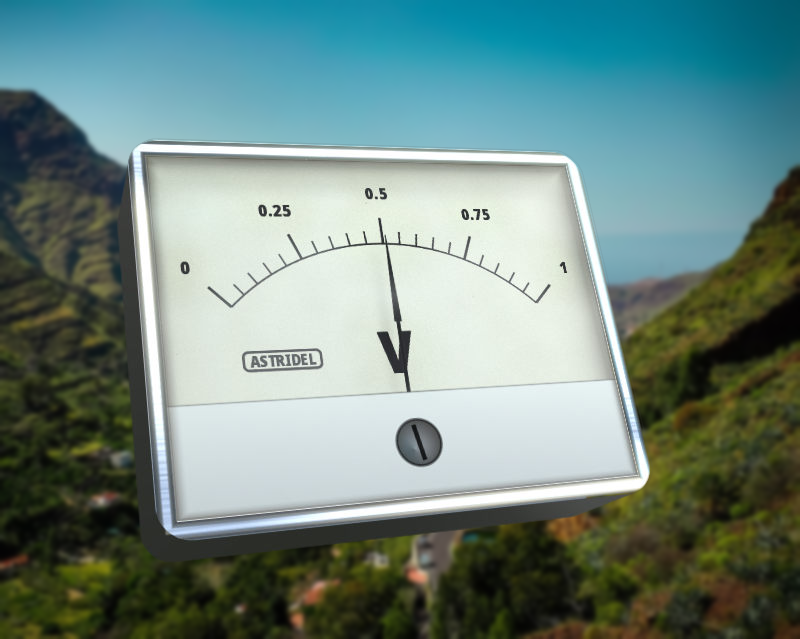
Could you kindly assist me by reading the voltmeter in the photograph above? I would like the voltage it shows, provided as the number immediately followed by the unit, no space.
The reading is 0.5V
